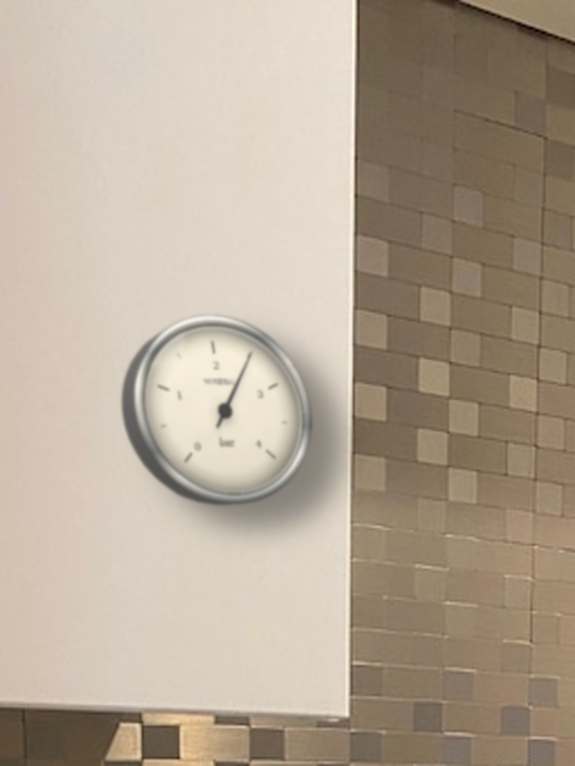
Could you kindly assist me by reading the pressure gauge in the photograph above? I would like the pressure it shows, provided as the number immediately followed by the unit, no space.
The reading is 2.5bar
